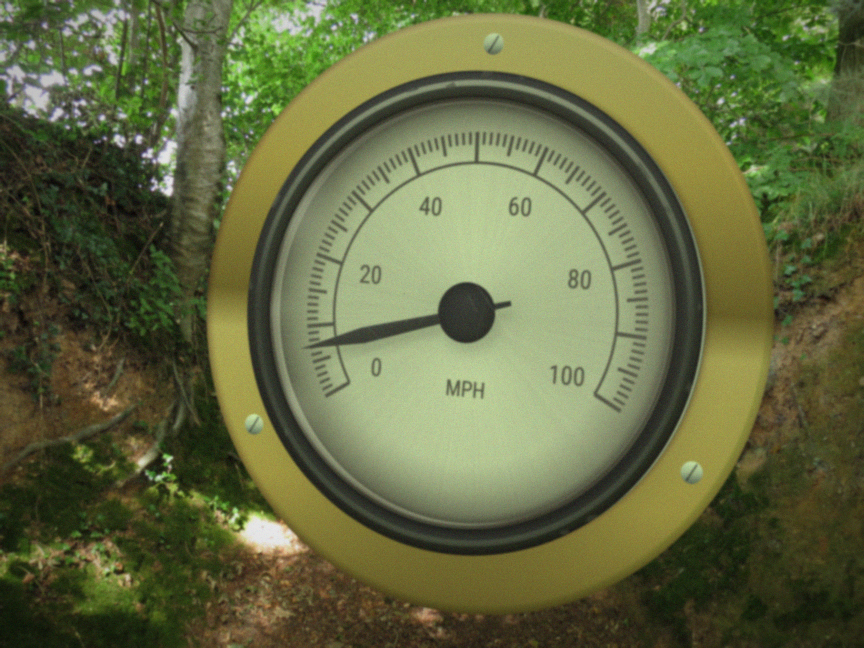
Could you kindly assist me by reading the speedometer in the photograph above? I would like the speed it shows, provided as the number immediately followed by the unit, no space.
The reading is 7mph
